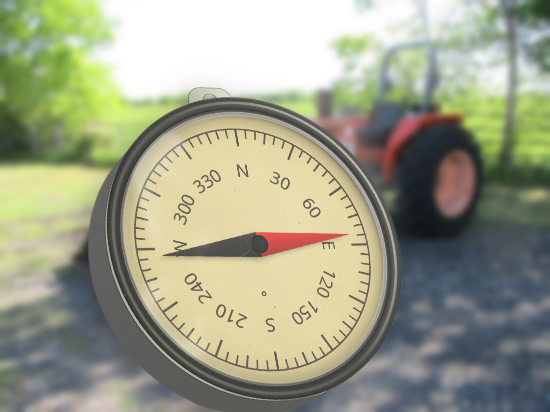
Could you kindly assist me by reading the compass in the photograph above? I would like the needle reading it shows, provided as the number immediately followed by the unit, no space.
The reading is 85°
